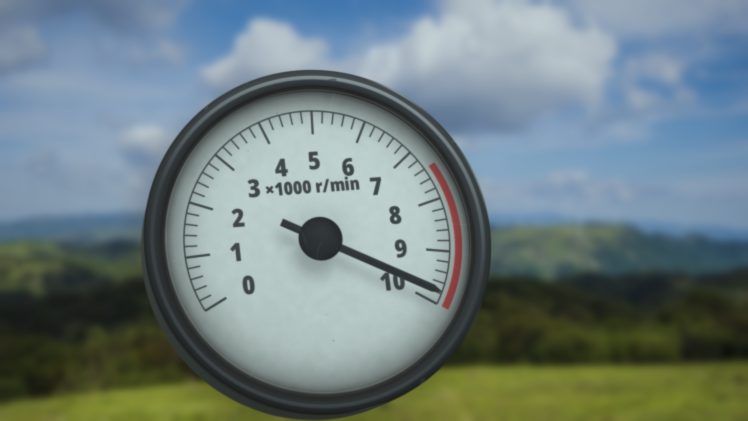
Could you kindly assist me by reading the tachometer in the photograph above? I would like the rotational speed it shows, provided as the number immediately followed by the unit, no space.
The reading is 9800rpm
